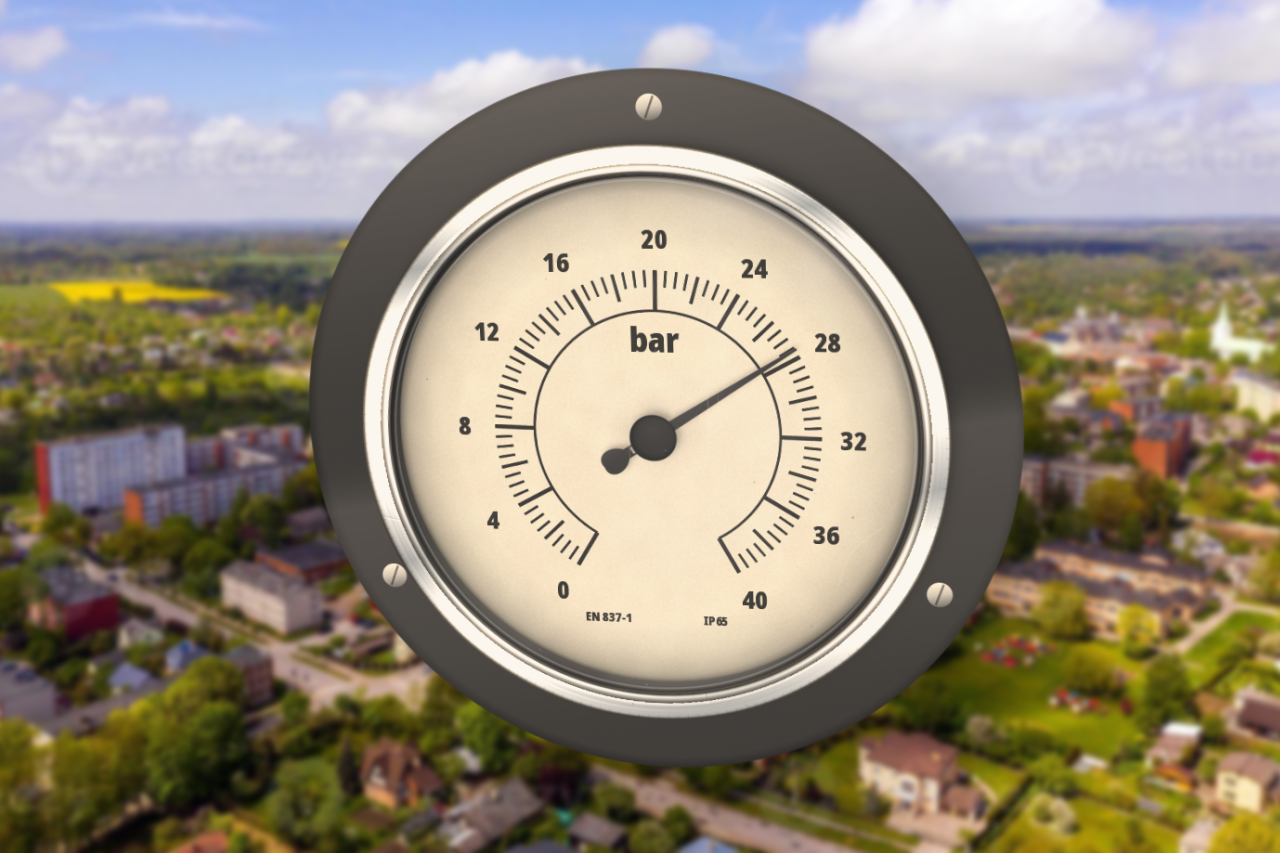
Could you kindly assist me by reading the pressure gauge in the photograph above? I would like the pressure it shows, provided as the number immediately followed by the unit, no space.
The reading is 27.5bar
